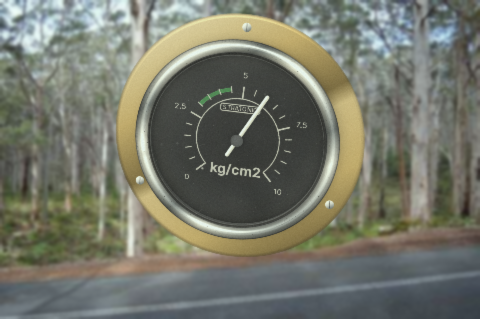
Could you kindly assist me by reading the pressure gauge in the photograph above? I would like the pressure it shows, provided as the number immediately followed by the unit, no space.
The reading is 6kg/cm²
